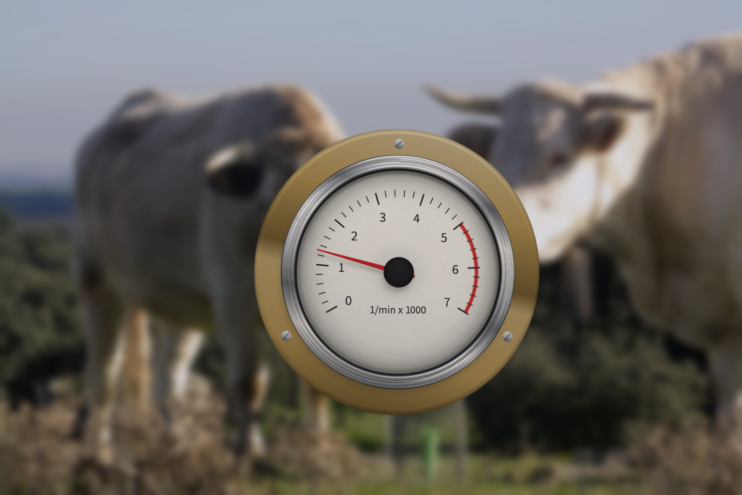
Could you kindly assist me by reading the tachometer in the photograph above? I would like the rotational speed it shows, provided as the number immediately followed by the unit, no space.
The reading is 1300rpm
